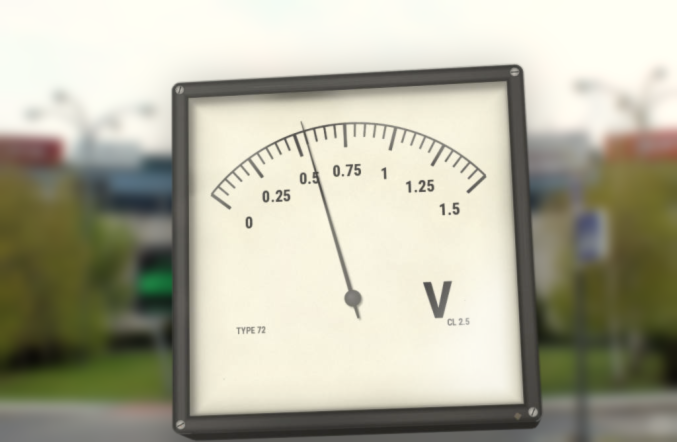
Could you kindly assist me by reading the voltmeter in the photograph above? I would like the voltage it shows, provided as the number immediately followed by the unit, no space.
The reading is 0.55V
